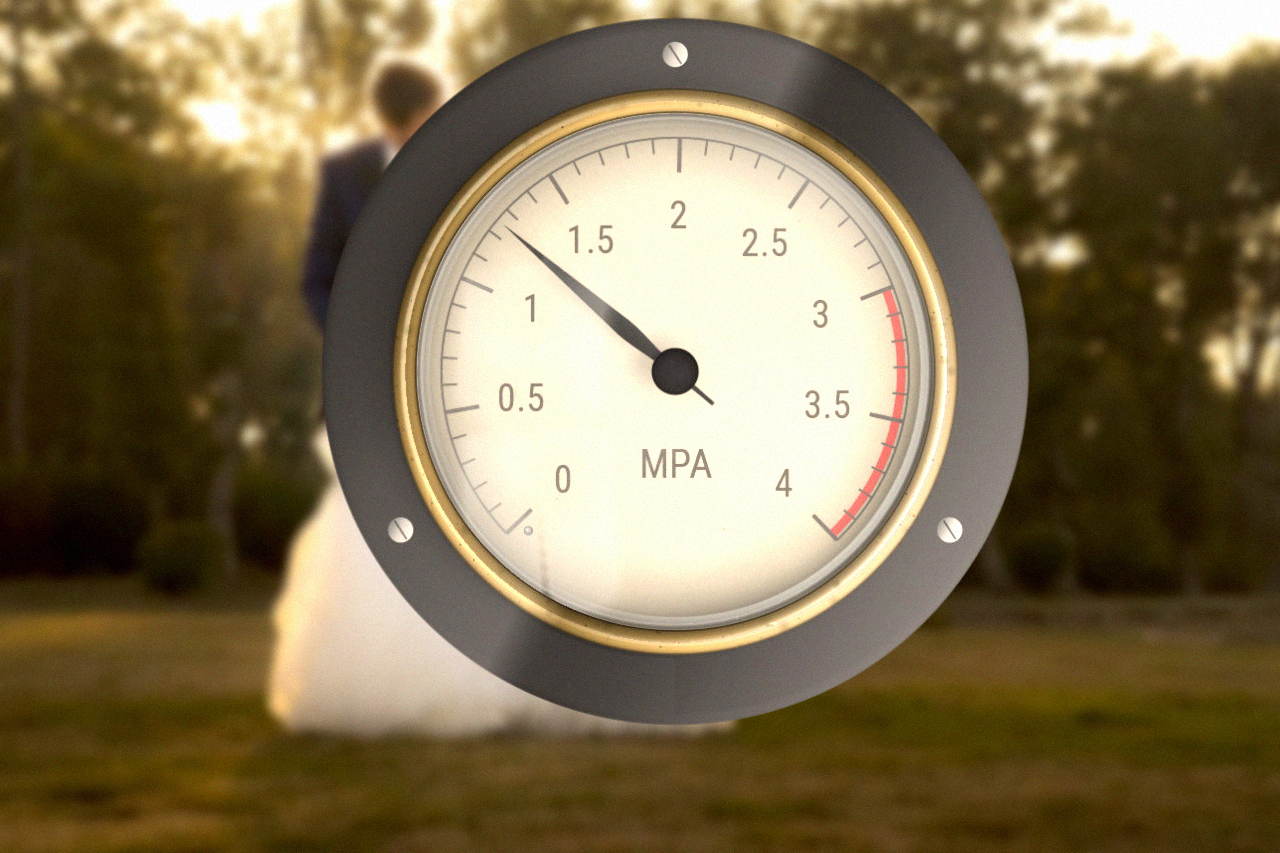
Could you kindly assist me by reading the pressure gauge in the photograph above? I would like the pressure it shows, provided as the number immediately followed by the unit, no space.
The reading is 1.25MPa
